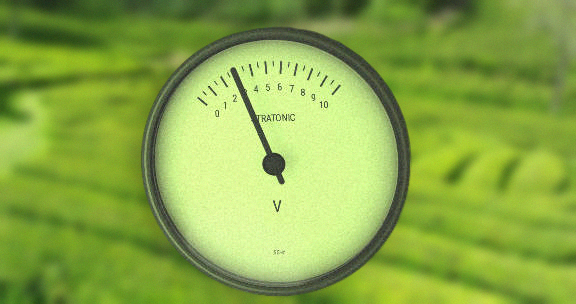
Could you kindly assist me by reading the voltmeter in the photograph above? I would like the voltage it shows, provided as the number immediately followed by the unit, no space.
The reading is 3V
